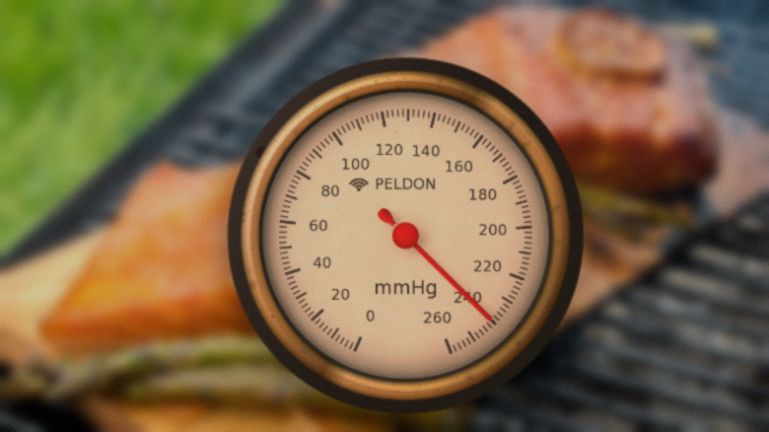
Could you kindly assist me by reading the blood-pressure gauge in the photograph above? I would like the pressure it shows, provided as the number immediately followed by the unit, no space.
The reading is 240mmHg
